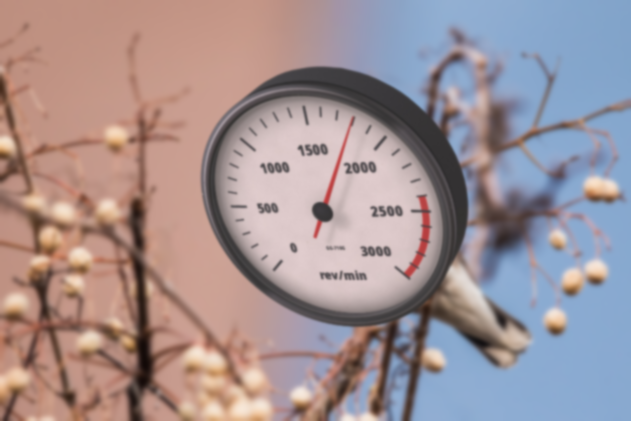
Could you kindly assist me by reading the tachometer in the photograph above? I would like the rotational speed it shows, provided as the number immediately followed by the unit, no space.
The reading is 1800rpm
